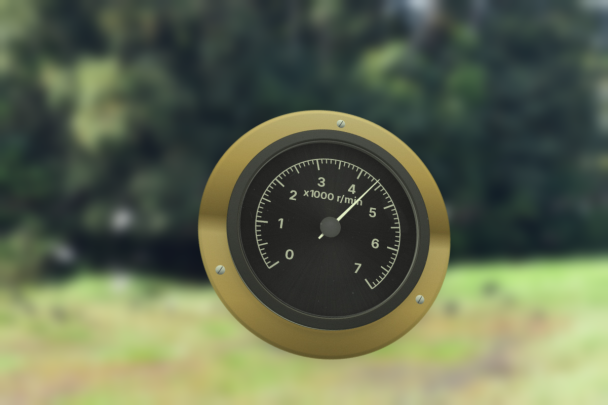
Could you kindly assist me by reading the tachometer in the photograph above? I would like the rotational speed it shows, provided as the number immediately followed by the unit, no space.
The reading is 4400rpm
